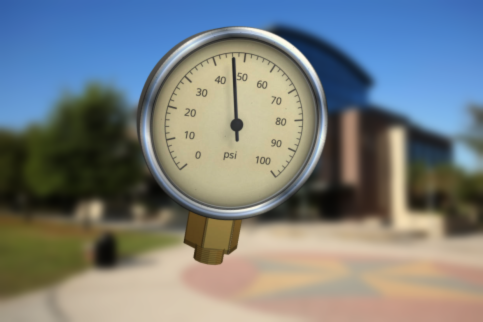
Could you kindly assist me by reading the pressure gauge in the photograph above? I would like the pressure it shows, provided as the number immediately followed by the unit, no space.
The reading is 46psi
